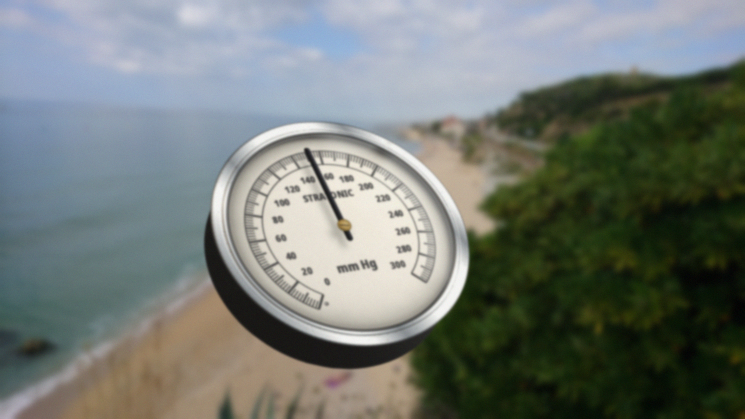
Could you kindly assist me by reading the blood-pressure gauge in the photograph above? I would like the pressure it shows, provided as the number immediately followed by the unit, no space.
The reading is 150mmHg
